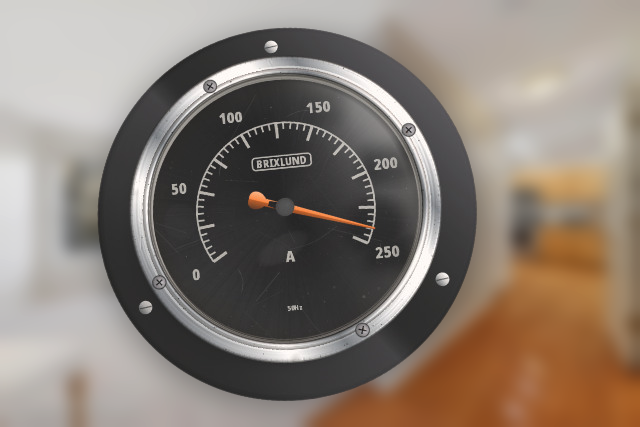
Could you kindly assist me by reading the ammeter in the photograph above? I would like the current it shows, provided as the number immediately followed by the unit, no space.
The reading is 240A
